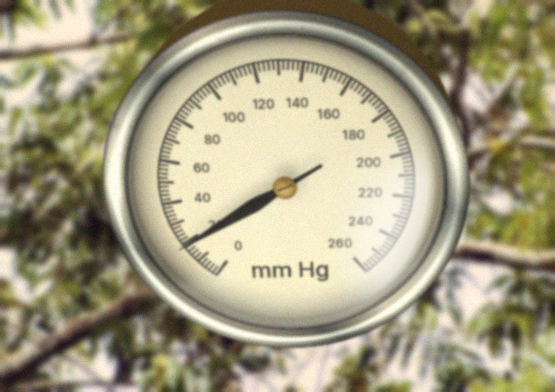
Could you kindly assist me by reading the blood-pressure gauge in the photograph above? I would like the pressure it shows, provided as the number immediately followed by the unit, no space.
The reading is 20mmHg
